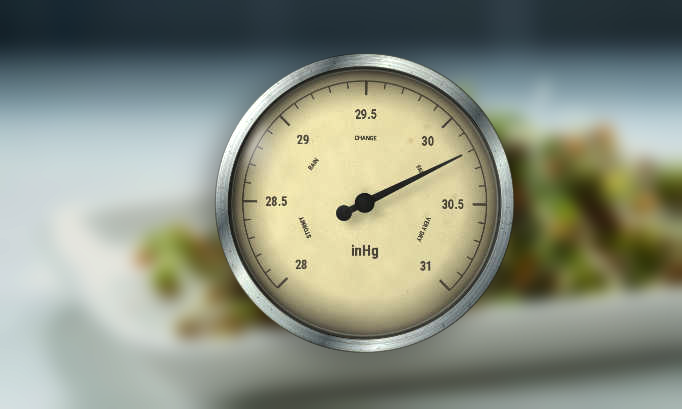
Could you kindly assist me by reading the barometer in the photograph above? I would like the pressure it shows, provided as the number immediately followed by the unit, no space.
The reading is 30.2inHg
